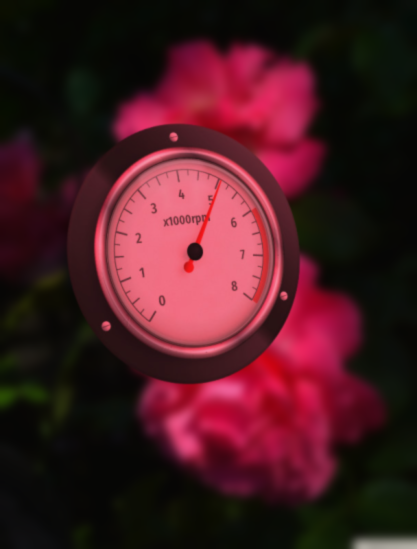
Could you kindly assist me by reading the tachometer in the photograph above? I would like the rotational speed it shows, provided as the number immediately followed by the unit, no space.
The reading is 5000rpm
